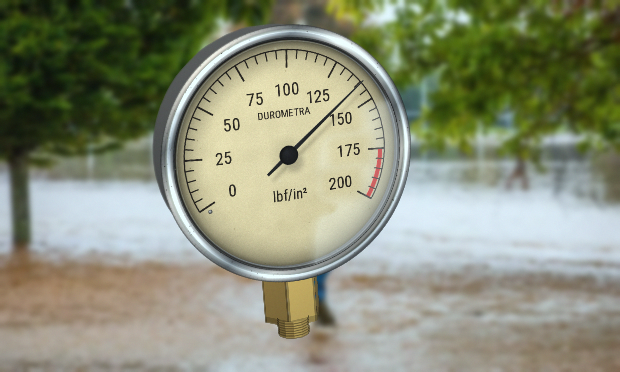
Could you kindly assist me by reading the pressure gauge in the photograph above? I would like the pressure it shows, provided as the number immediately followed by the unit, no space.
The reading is 140psi
